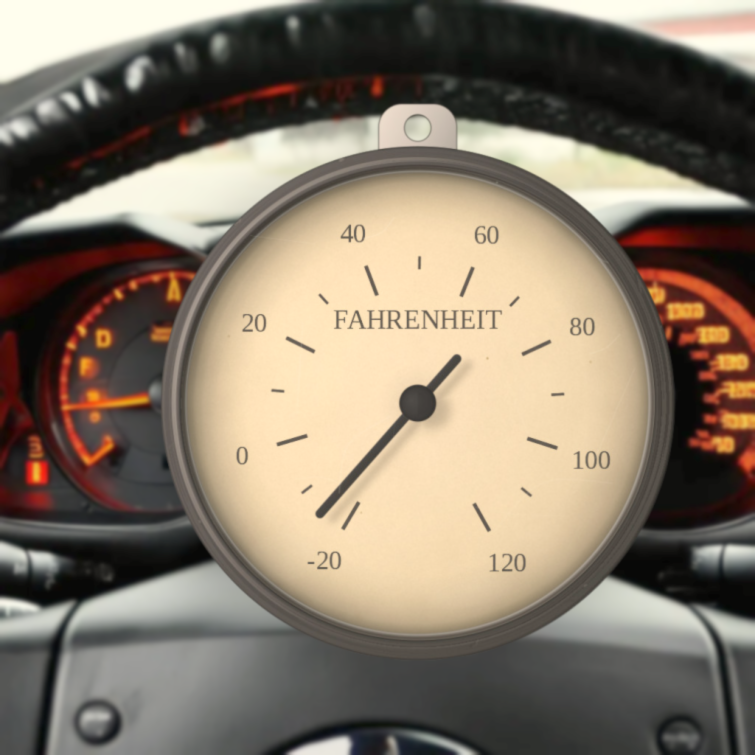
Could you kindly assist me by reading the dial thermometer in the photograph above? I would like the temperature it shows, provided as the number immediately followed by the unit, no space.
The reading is -15°F
